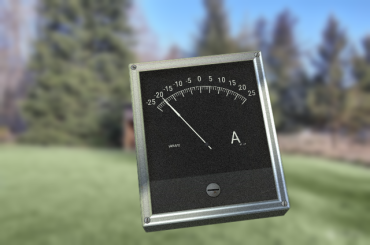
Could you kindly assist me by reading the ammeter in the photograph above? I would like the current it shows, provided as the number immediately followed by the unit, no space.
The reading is -20A
